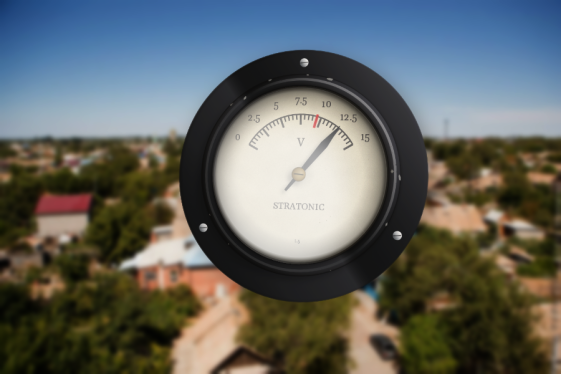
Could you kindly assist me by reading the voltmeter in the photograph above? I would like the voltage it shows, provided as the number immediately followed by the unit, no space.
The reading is 12.5V
